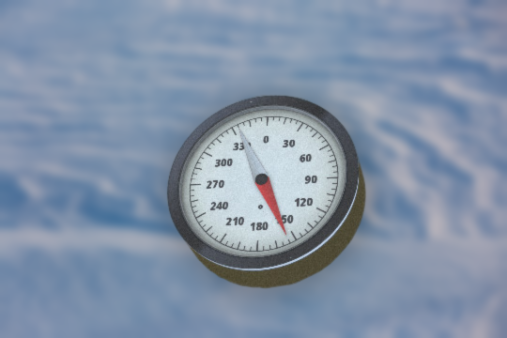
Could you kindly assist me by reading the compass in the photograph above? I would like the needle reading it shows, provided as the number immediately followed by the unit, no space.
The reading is 155°
